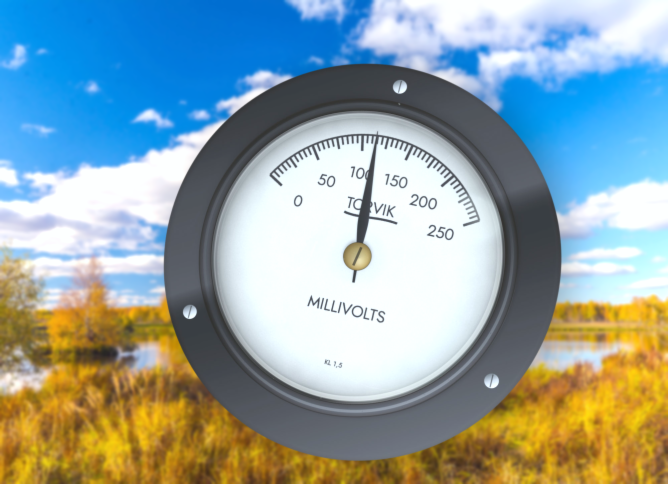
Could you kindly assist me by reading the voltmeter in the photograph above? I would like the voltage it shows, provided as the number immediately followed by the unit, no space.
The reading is 115mV
